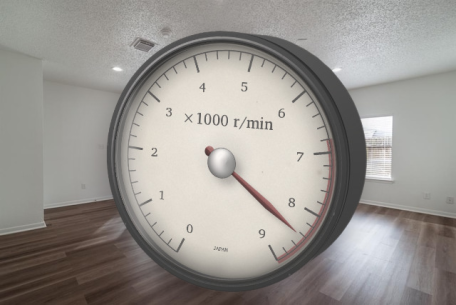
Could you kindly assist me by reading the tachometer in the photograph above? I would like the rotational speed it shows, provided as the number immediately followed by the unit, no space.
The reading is 8400rpm
